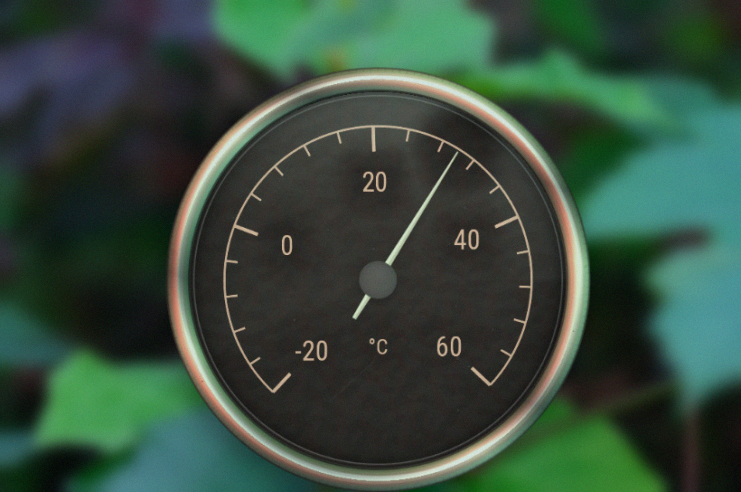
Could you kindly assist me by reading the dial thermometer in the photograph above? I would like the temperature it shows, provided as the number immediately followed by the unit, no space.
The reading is 30°C
